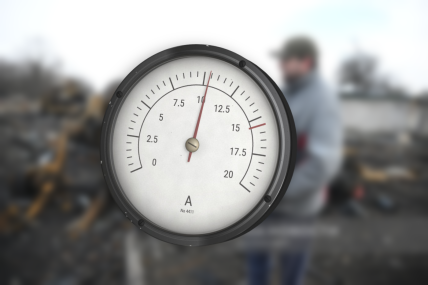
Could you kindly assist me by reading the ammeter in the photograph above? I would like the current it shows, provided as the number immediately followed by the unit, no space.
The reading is 10.5A
